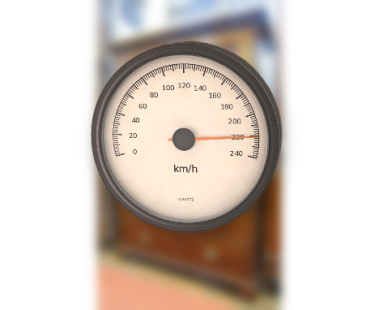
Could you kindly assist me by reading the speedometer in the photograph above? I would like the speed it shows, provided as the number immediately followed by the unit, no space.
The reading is 220km/h
